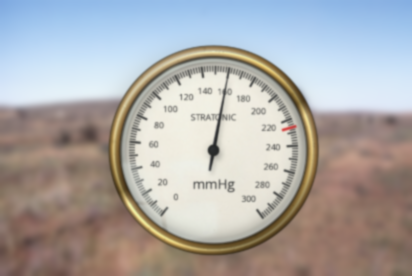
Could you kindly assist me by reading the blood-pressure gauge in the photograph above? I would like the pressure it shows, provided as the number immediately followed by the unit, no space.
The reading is 160mmHg
